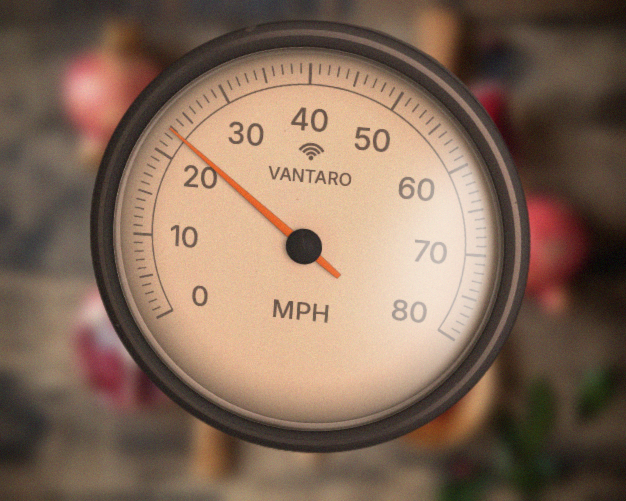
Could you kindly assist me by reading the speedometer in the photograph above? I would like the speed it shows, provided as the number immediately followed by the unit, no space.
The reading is 23mph
